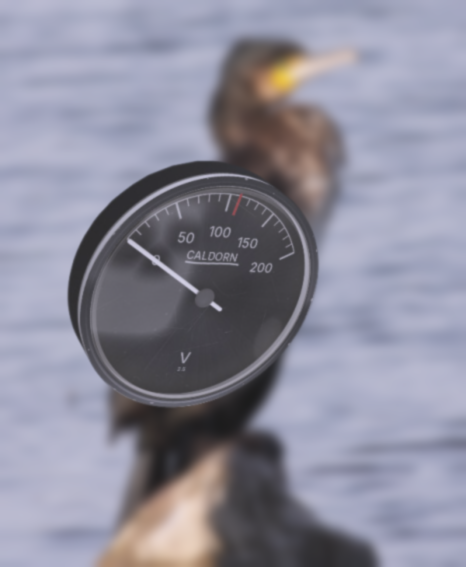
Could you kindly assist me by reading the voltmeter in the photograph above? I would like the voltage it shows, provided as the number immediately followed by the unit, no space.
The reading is 0V
